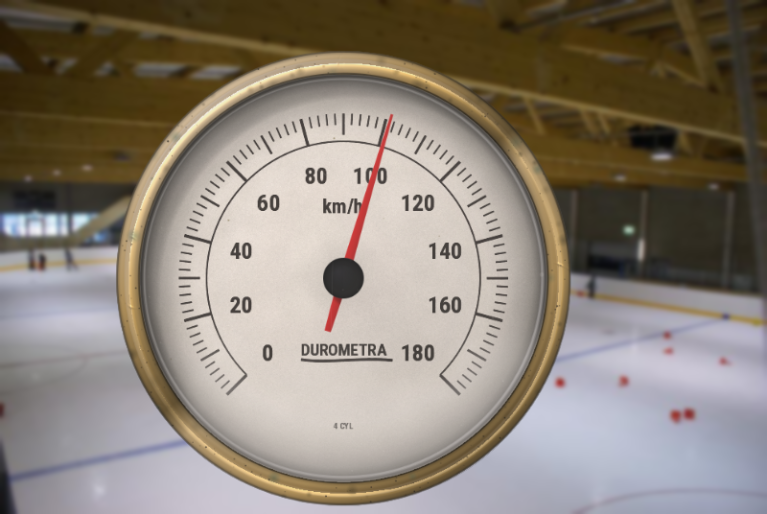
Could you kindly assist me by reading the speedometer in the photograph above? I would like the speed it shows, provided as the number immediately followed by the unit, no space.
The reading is 101km/h
